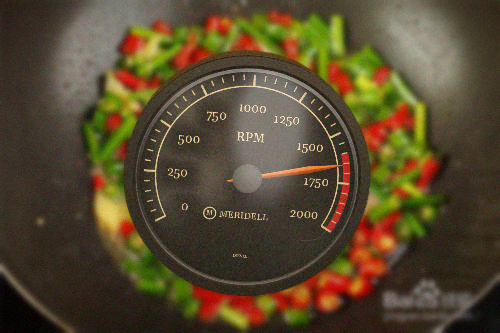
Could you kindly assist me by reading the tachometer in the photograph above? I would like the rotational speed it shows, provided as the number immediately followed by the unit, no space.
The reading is 1650rpm
